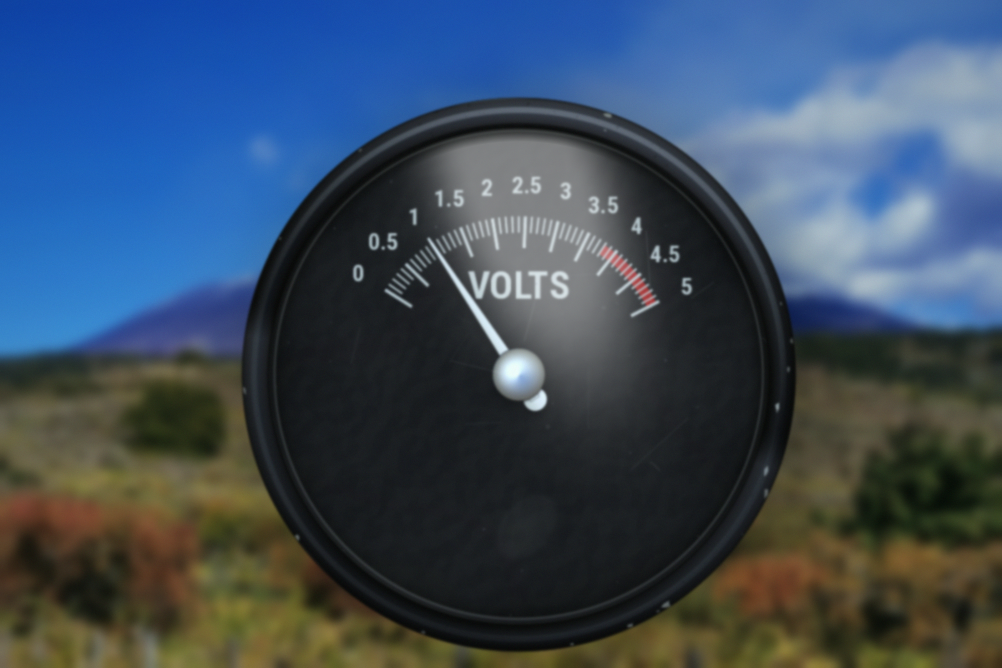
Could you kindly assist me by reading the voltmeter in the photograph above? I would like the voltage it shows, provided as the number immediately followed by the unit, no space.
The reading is 1V
